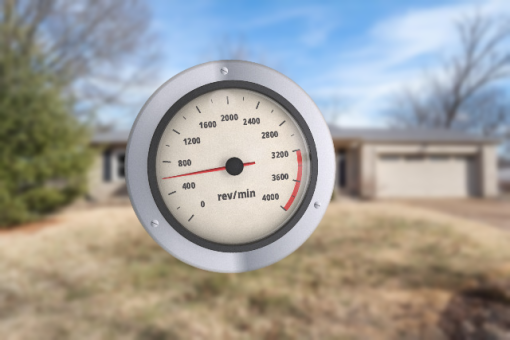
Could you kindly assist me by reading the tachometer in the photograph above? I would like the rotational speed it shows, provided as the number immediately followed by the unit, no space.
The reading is 600rpm
